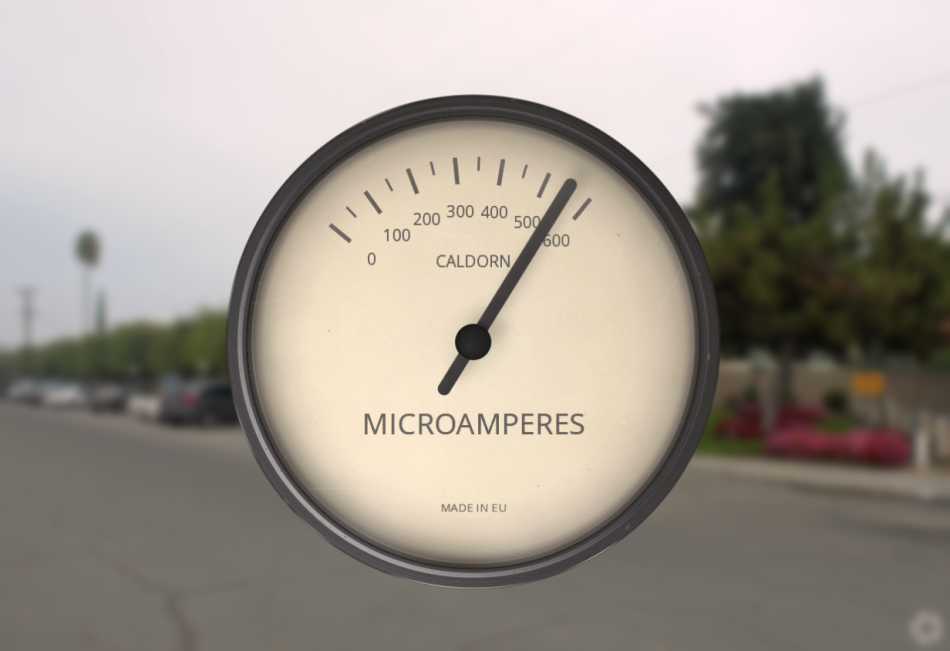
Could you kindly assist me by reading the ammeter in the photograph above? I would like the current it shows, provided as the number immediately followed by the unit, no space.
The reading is 550µA
